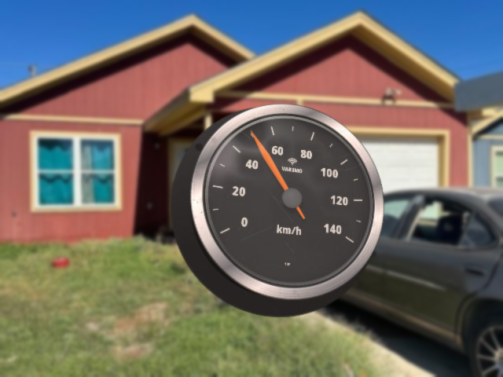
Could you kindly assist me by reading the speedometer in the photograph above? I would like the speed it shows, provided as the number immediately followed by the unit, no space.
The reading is 50km/h
